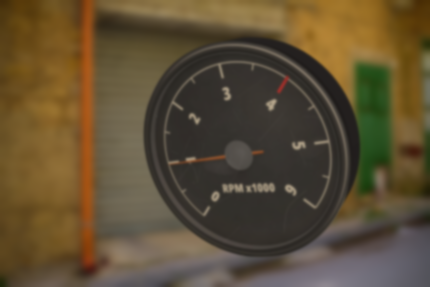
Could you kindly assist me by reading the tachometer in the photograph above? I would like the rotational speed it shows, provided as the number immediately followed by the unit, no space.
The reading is 1000rpm
